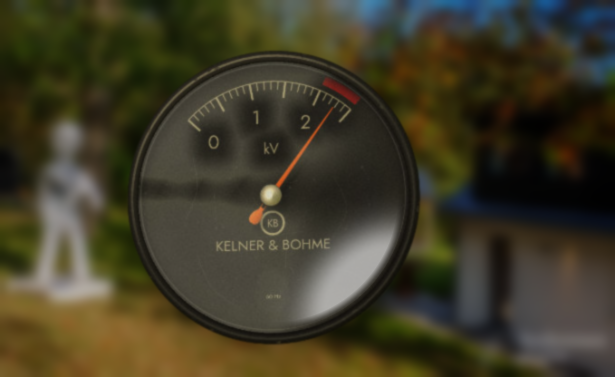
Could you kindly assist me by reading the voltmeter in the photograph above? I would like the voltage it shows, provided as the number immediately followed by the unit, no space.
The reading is 2.3kV
